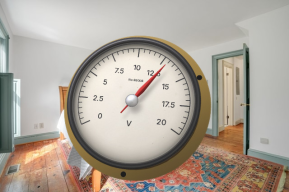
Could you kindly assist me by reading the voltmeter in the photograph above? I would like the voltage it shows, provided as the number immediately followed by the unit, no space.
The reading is 13V
